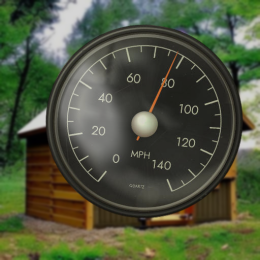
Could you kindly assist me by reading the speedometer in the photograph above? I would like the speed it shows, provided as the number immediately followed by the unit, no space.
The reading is 77.5mph
